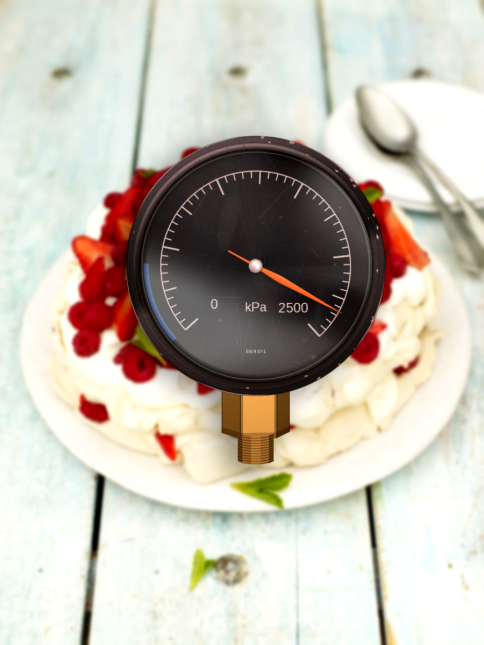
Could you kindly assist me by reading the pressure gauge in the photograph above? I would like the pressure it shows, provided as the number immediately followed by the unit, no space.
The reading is 2325kPa
